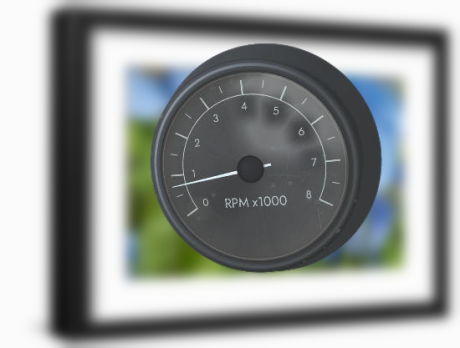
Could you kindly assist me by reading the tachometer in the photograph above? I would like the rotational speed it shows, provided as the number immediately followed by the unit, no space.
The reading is 750rpm
